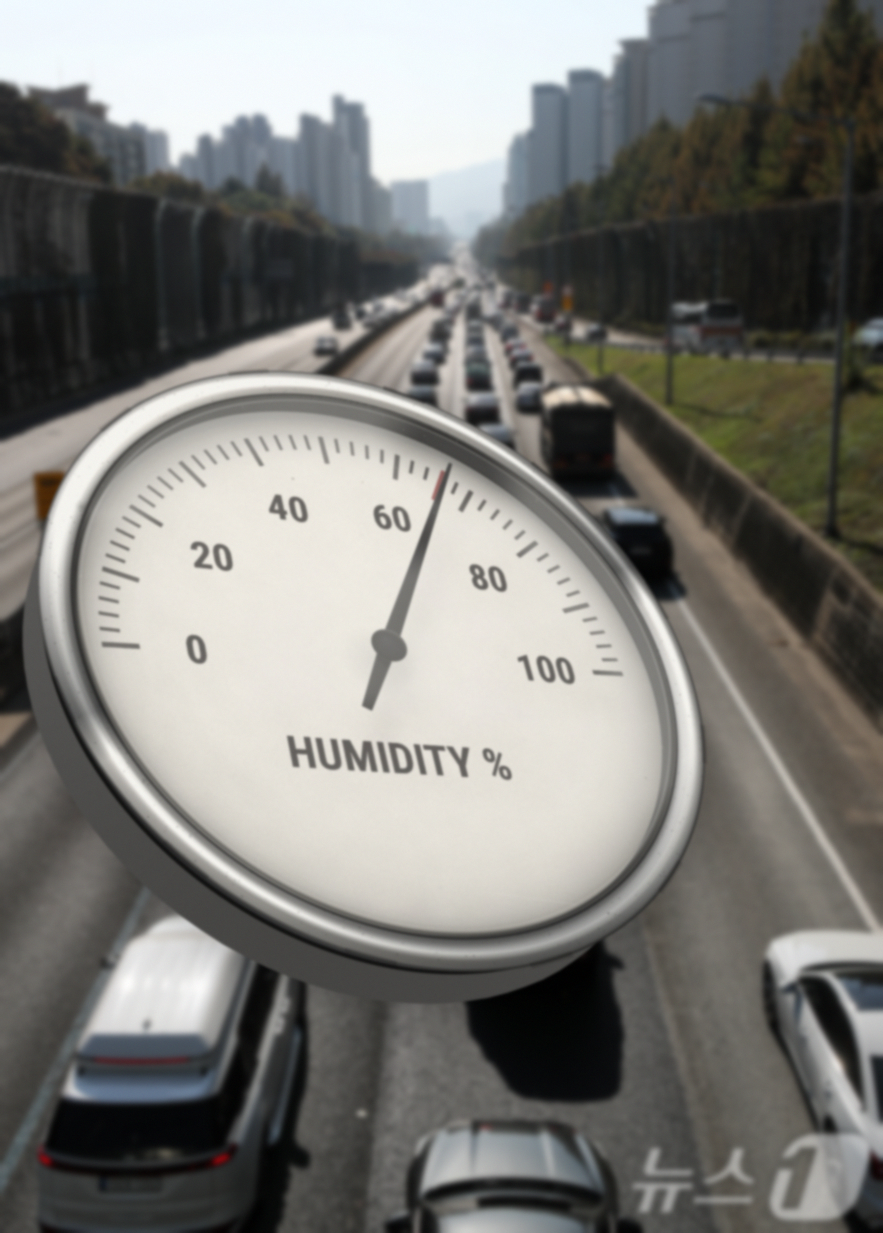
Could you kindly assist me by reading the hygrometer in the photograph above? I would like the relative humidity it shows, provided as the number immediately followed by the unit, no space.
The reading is 66%
